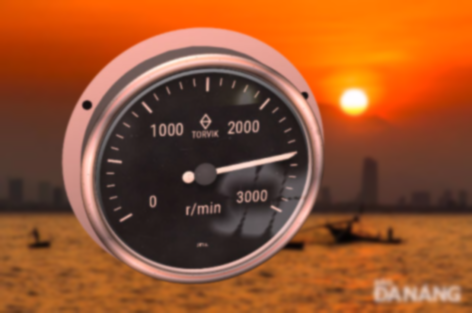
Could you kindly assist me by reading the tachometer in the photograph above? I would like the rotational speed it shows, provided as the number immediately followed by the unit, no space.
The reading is 2500rpm
